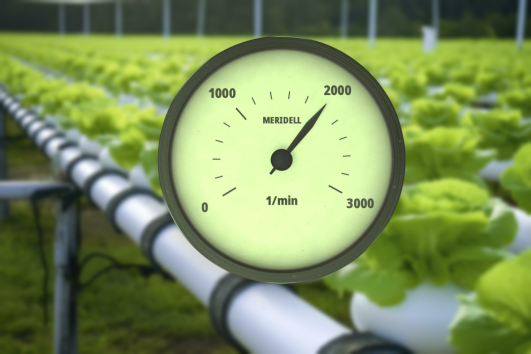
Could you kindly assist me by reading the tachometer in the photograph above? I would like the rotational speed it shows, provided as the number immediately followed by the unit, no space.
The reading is 2000rpm
